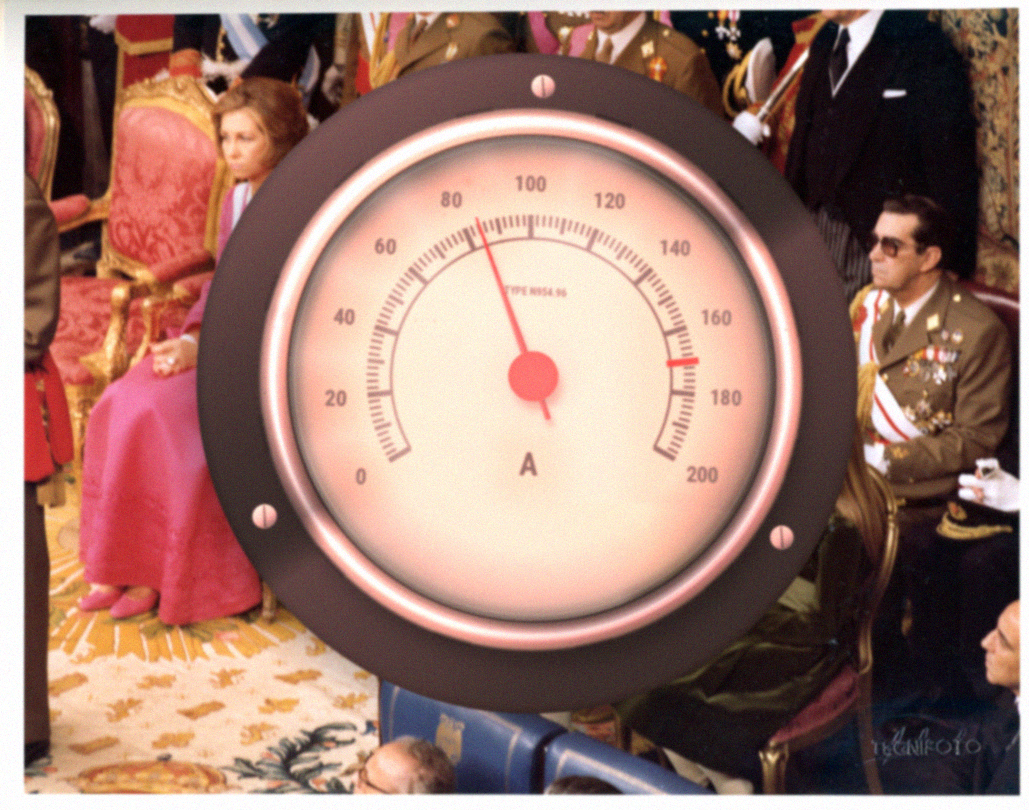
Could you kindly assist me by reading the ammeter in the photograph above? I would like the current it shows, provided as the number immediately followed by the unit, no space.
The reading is 84A
